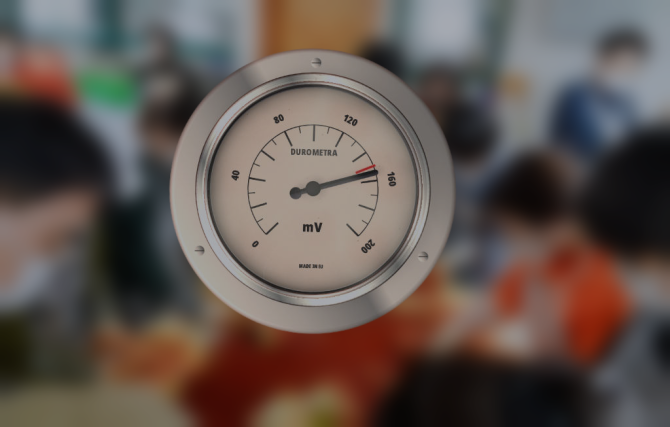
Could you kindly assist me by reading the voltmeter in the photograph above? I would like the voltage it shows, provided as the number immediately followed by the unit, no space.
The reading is 155mV
